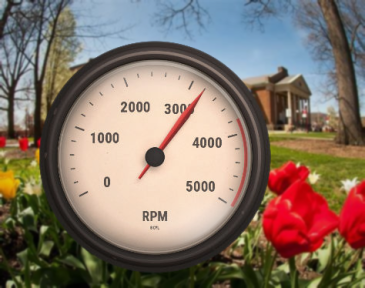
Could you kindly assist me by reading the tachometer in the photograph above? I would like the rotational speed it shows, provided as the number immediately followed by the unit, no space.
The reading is 3200rpm
